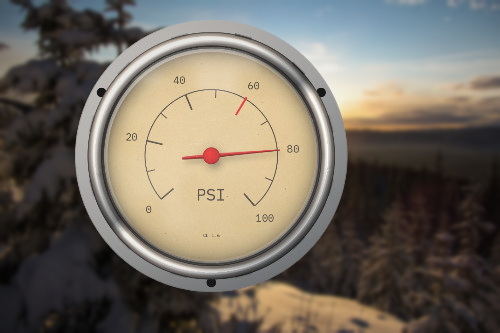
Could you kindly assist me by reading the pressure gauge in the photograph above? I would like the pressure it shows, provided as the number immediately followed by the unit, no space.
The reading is 80psi
